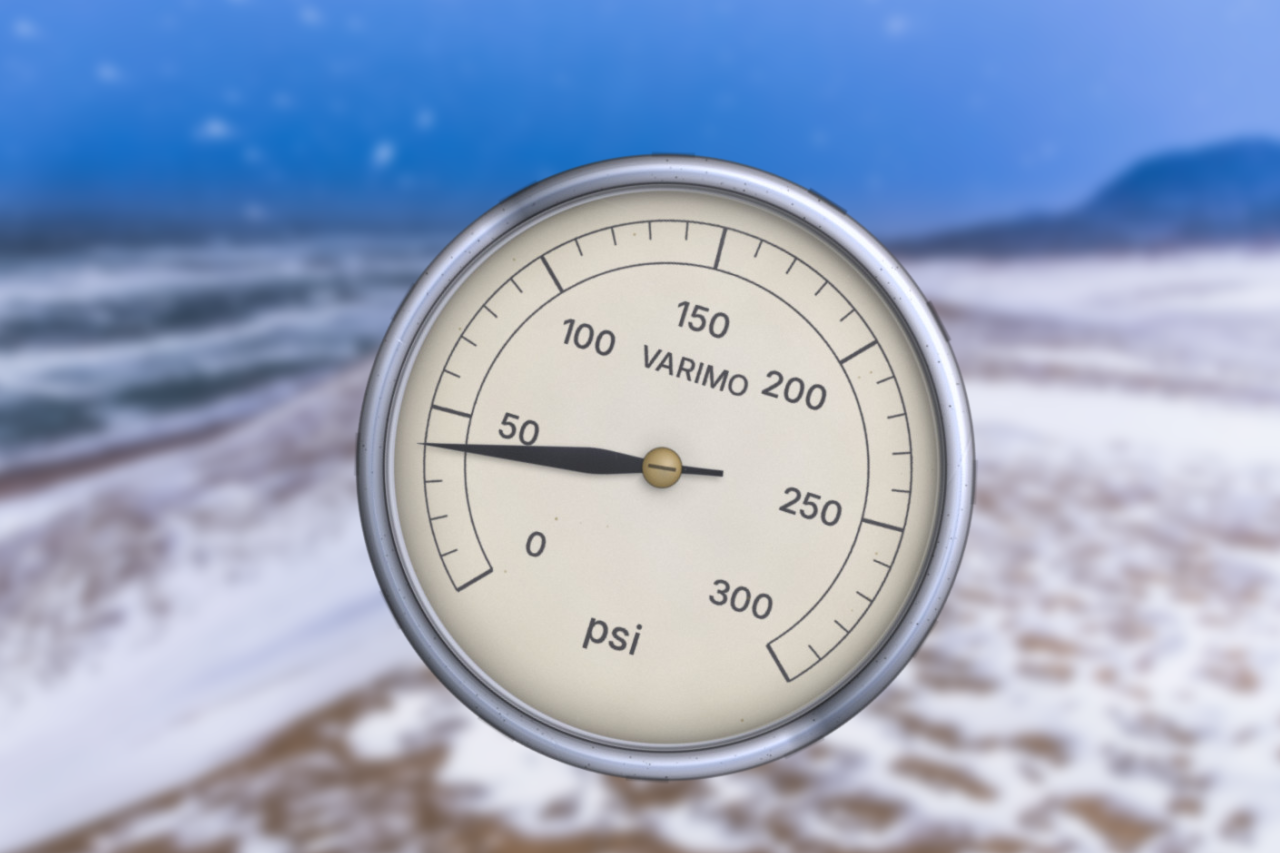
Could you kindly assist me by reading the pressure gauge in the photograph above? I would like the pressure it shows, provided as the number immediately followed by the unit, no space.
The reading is 40psi
